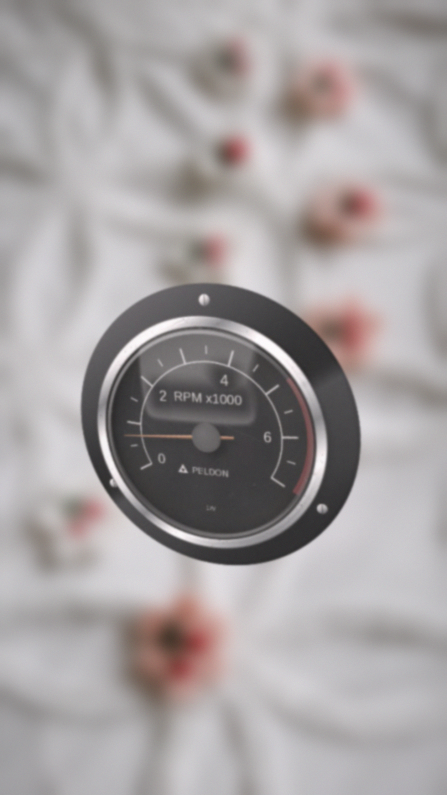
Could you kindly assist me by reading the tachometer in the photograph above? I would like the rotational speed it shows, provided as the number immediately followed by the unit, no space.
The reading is 750rpm
